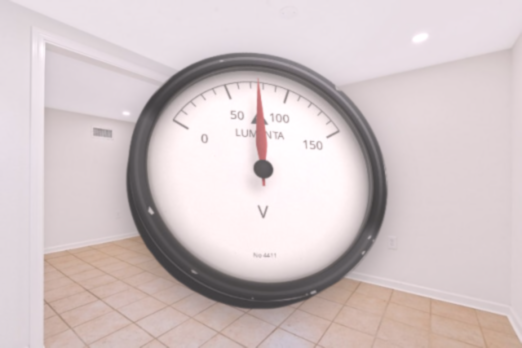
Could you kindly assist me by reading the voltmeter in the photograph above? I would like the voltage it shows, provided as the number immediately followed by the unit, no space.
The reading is 75V
